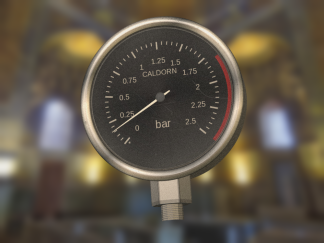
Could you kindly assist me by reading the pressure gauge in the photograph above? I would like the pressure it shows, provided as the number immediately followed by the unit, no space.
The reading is 0.15bar
